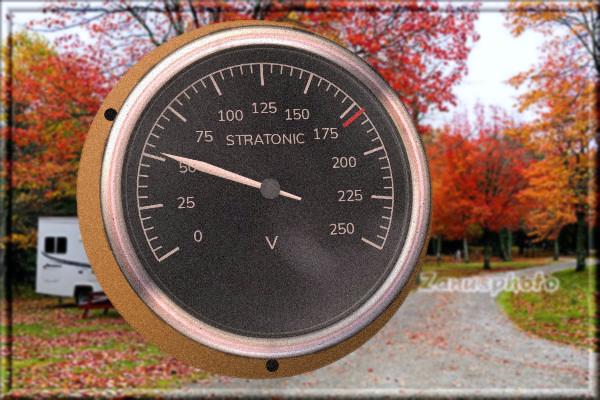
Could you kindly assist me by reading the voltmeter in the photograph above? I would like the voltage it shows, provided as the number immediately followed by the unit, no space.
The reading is 52.5V
